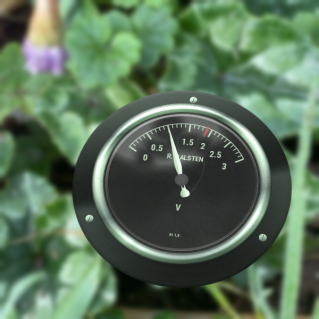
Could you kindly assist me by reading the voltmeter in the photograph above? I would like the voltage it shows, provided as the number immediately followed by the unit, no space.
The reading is 1V
